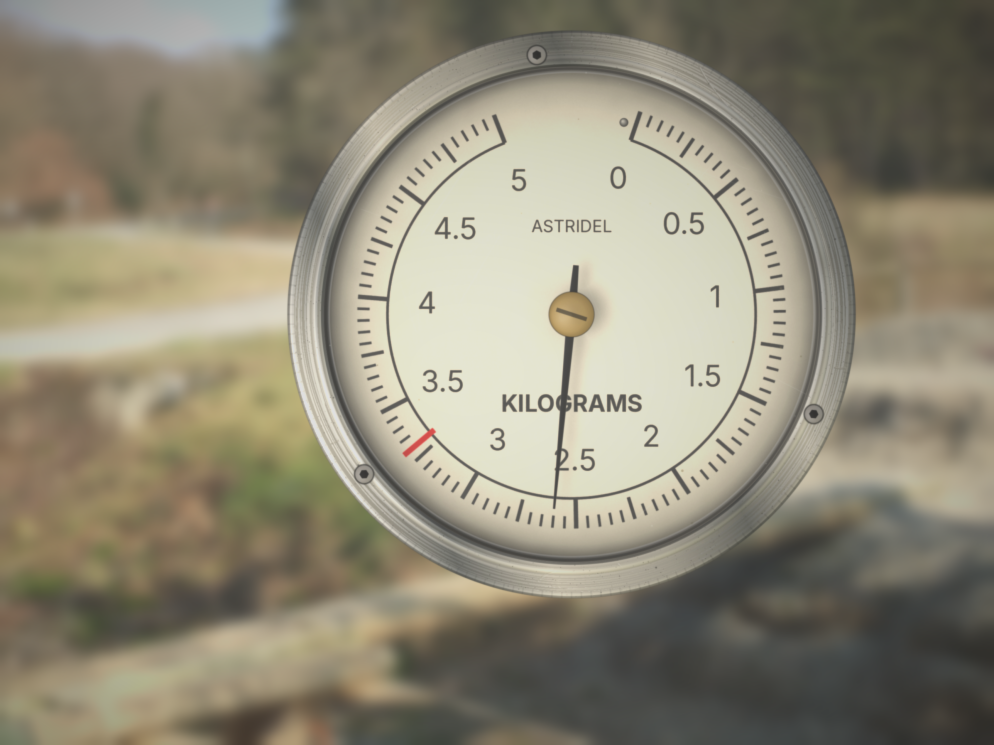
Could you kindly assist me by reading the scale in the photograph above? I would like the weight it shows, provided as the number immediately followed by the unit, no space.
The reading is 2.6kg
